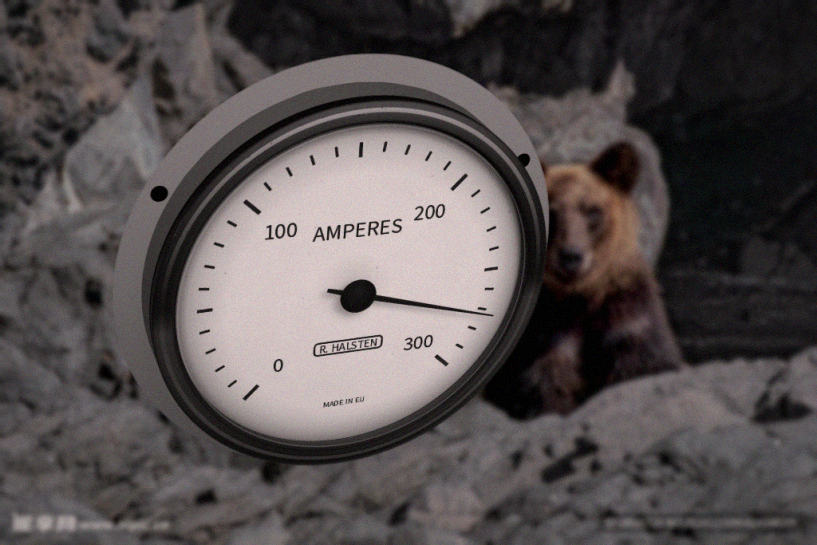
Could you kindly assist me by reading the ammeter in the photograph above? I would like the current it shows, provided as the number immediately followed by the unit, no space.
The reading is 270A
